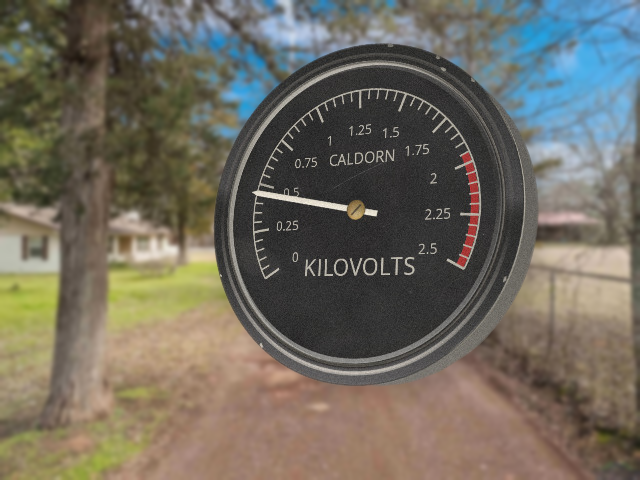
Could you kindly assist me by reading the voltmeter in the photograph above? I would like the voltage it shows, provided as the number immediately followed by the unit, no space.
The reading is 0.45kV
